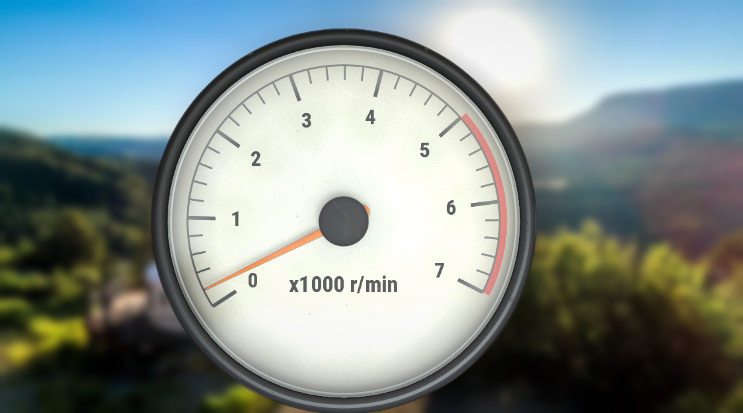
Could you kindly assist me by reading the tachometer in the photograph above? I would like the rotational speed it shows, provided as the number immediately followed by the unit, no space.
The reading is 200rpm
